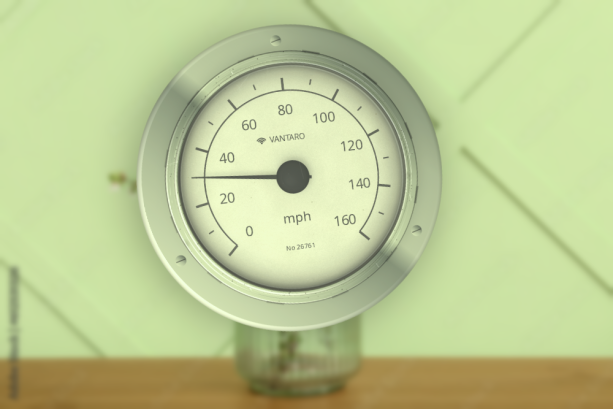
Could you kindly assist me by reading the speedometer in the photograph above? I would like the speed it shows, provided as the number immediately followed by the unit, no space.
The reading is 30mph
